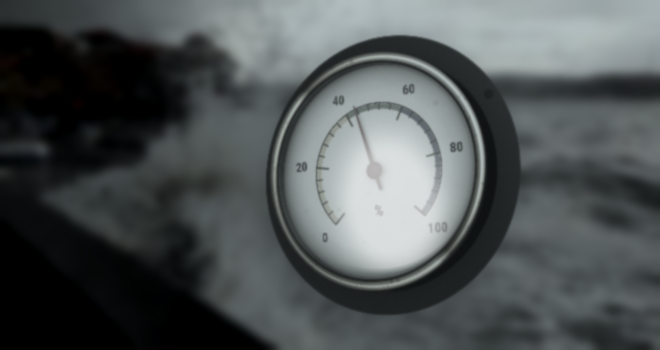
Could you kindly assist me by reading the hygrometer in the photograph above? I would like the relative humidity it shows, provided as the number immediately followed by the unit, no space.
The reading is 44%
